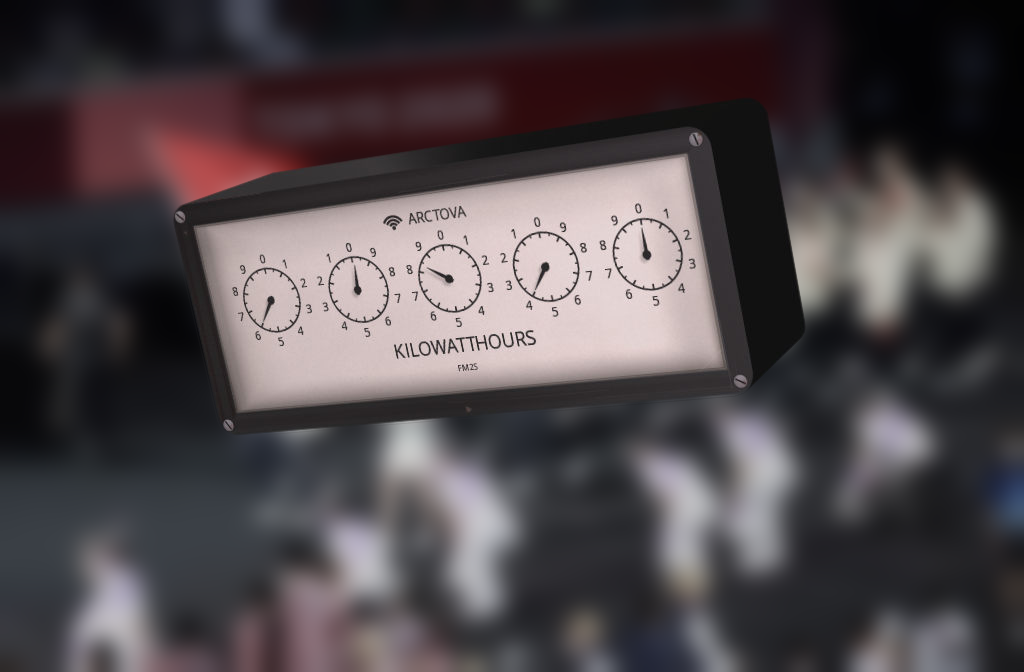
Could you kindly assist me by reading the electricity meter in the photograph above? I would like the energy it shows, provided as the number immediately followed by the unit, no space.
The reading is 59840kWh
